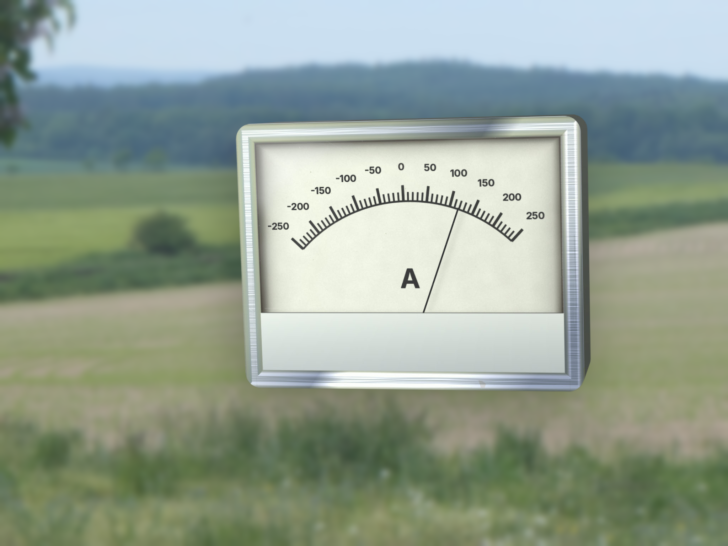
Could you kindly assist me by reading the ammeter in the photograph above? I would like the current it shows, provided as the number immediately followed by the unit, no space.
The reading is 120A
